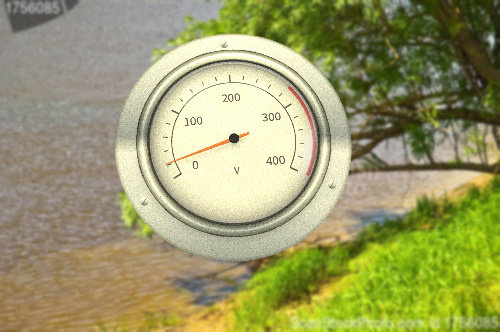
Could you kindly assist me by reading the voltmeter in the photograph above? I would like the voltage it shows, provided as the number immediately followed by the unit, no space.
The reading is 20V
